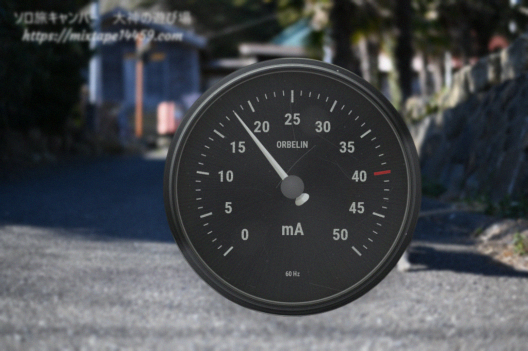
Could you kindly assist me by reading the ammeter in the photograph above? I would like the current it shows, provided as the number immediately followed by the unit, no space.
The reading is 18mA
